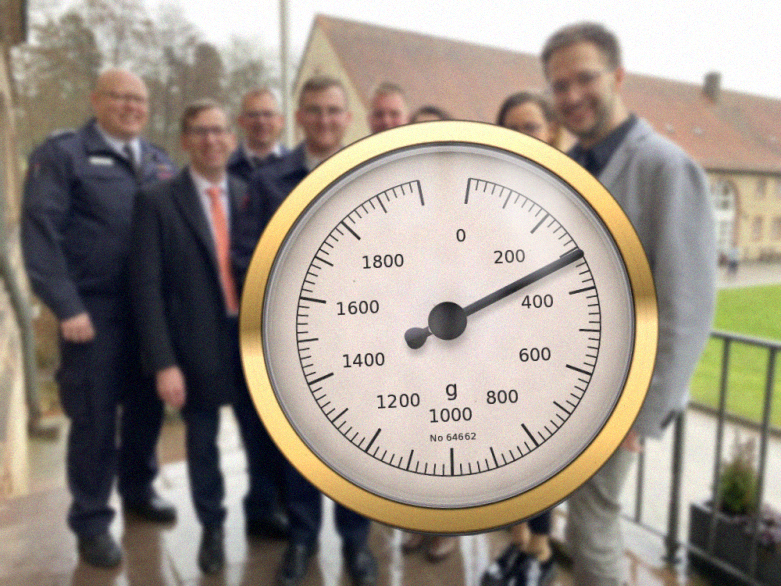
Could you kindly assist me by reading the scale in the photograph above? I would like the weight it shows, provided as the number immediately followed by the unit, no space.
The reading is 320g
